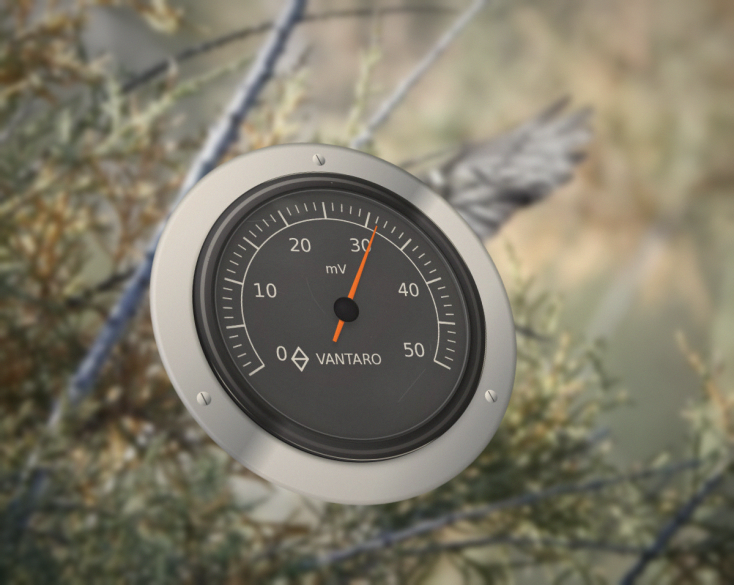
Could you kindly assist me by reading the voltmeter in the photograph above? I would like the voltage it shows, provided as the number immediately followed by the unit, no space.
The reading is 31mV
